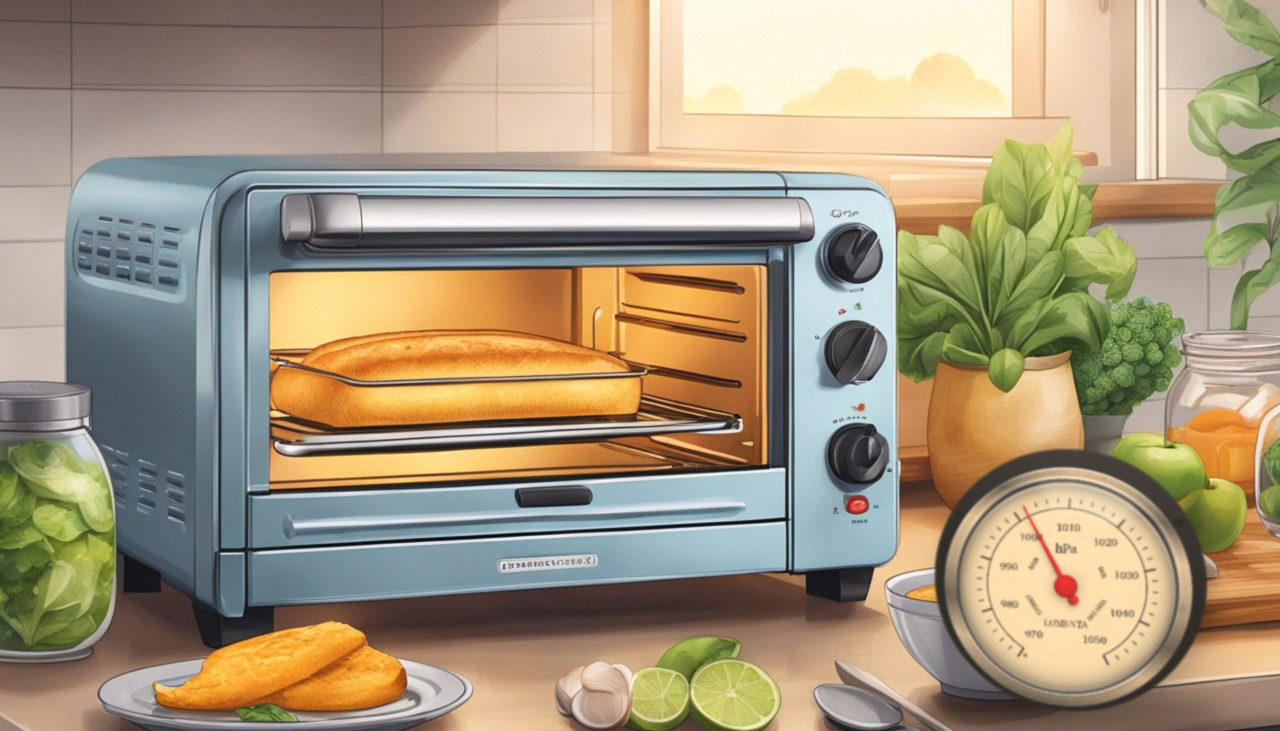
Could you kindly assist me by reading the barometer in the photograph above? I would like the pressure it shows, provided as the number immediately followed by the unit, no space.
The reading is 1002hPa
